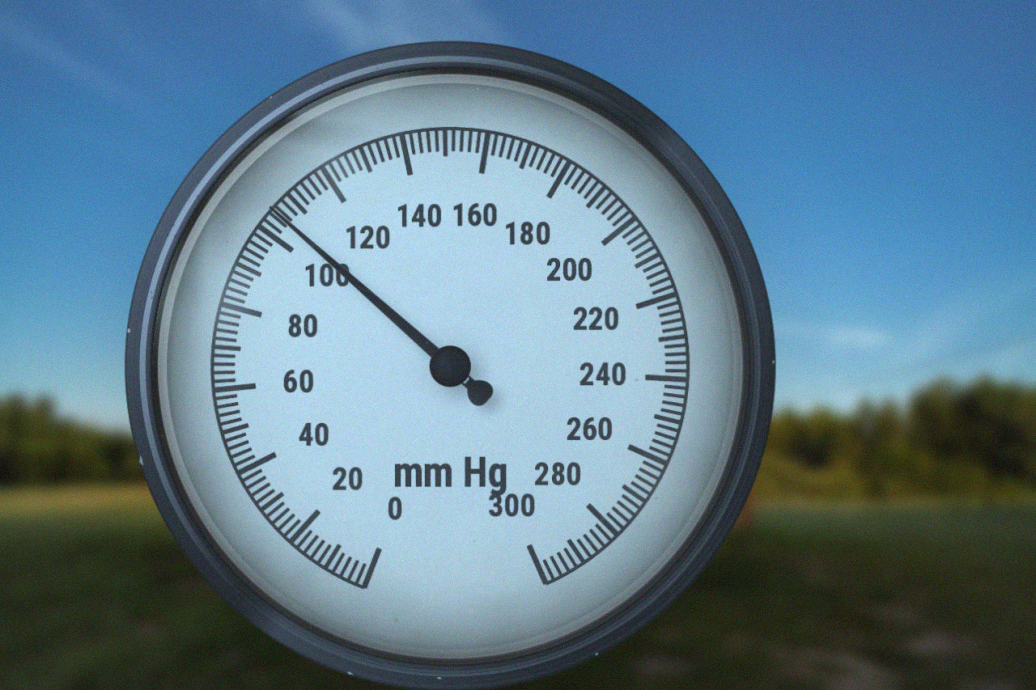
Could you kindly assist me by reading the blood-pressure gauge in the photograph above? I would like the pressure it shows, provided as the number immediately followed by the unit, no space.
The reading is 105mmHg
